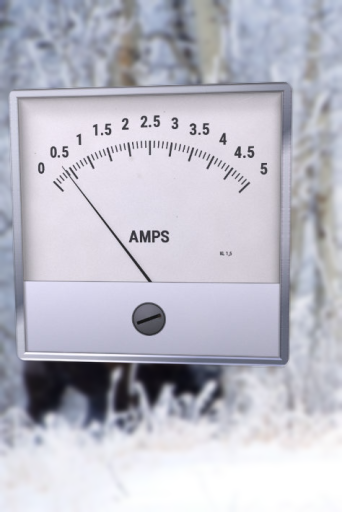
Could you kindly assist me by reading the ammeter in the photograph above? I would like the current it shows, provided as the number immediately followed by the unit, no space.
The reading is 0.4A
